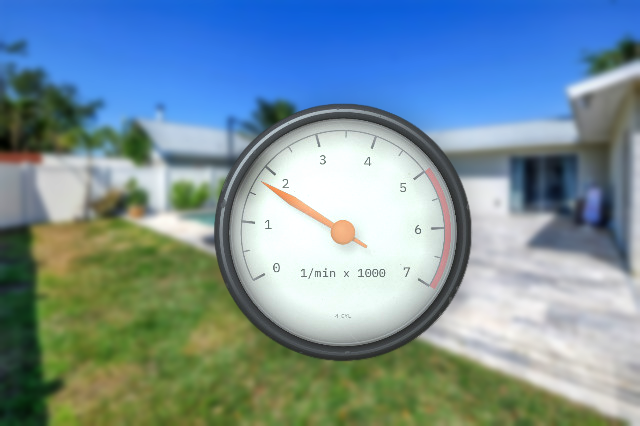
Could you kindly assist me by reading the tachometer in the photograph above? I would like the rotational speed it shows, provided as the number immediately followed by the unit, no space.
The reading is 1750rpm
